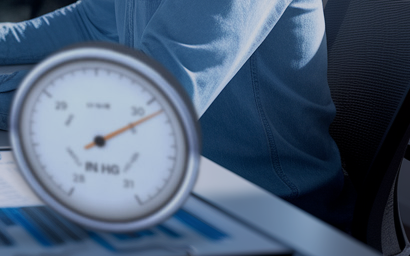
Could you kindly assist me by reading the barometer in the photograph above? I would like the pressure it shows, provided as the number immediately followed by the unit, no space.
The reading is 30.1inHg
